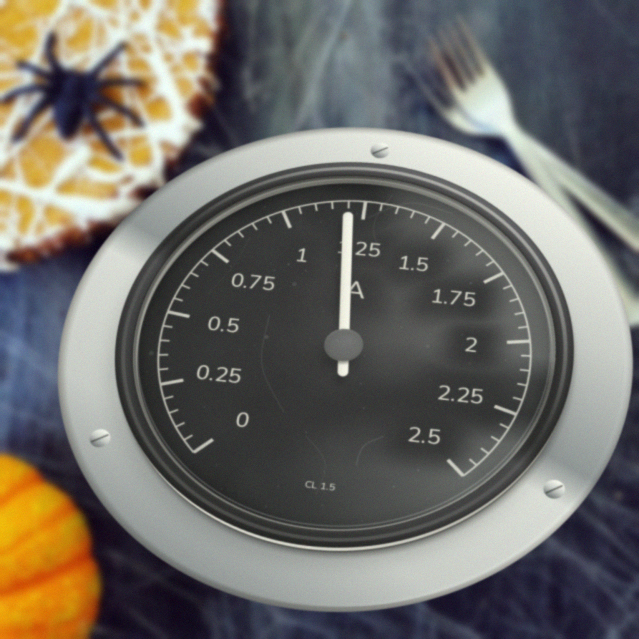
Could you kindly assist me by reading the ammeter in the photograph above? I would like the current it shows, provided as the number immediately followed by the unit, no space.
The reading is 1.2A
